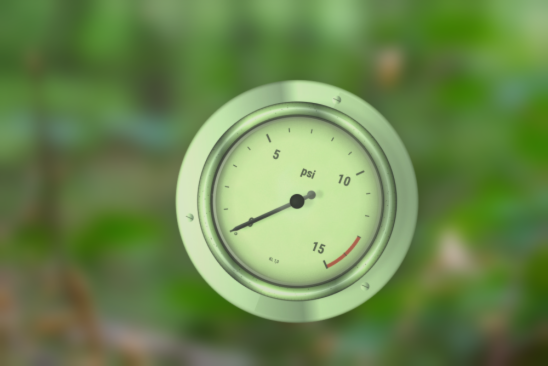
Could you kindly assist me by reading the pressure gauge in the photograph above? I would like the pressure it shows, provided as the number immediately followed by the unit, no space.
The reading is 0psi
